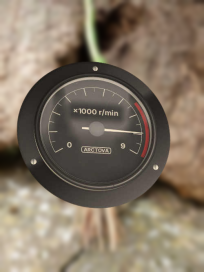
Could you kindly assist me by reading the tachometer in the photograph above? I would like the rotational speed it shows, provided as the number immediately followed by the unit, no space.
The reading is 8000rpm
